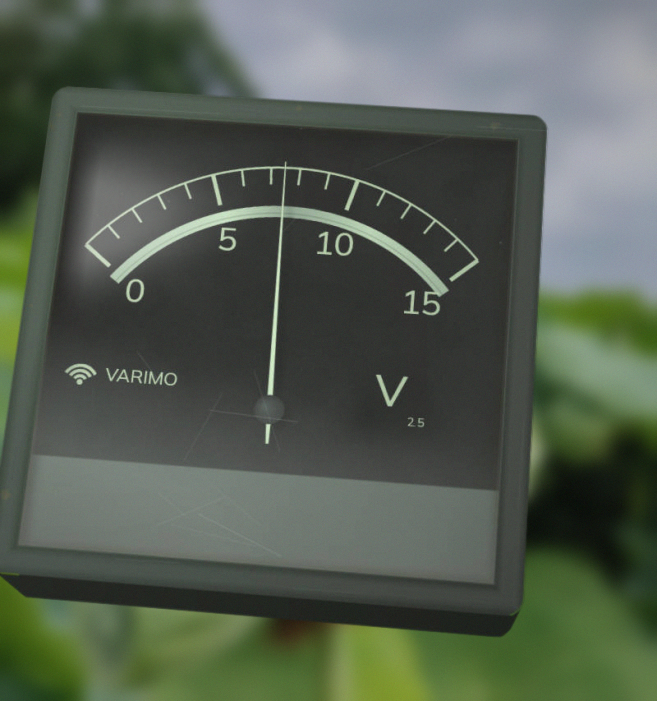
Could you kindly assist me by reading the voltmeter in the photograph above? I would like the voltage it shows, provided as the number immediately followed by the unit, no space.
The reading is 7.5V
